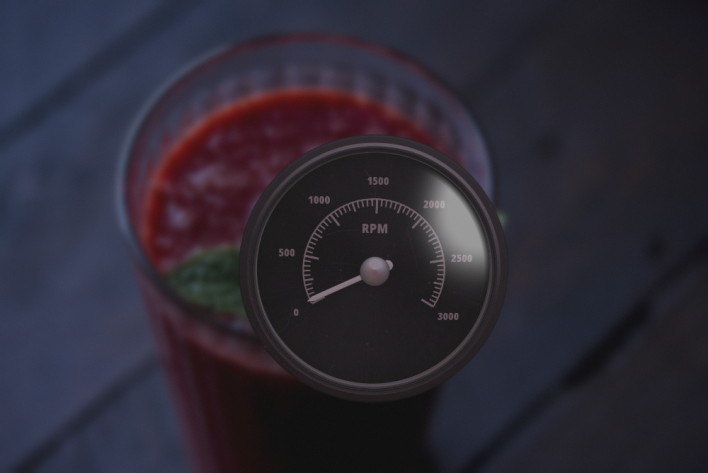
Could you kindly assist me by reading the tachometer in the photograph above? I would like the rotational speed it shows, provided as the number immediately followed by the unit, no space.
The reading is 50rpm
